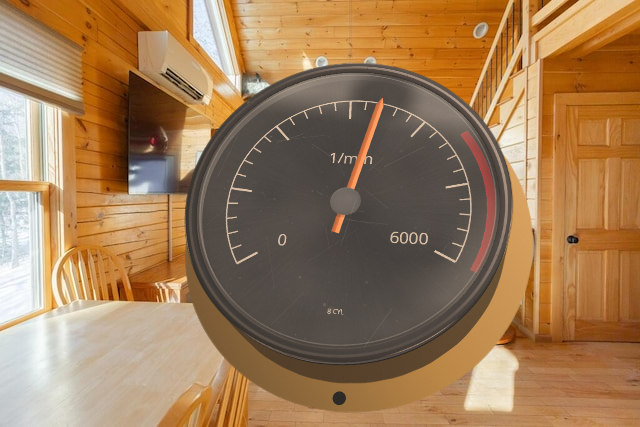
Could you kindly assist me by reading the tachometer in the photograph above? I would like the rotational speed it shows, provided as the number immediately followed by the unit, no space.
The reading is 3400rpm
